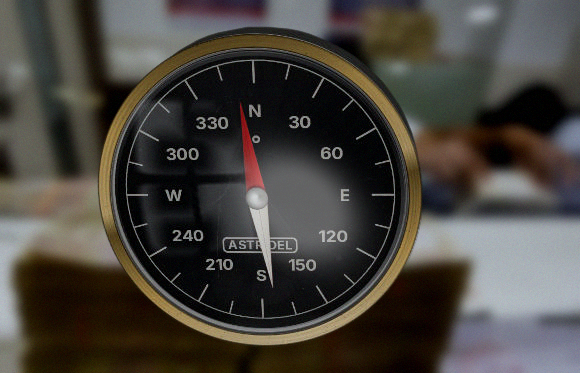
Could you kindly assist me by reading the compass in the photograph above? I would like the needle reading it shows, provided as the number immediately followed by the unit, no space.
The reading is 352.5°
